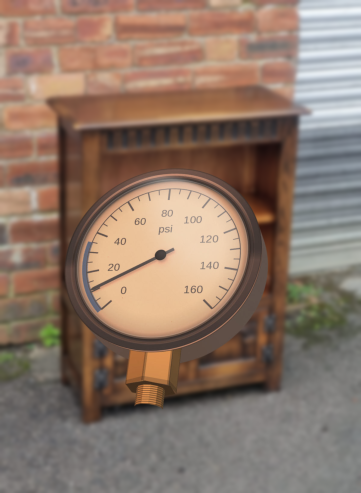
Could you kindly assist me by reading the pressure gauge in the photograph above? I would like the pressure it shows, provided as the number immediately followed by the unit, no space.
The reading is 10psi
